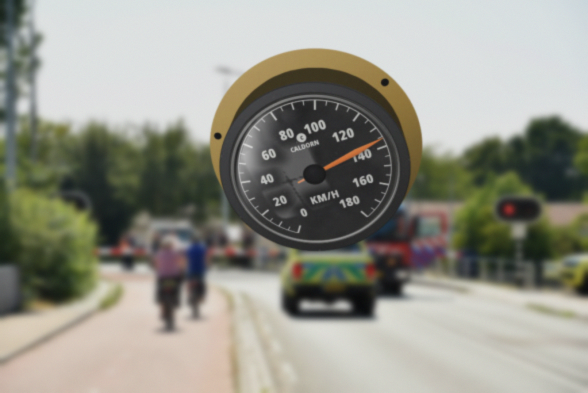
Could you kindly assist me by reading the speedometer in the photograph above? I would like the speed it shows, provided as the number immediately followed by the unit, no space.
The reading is 135km/h
